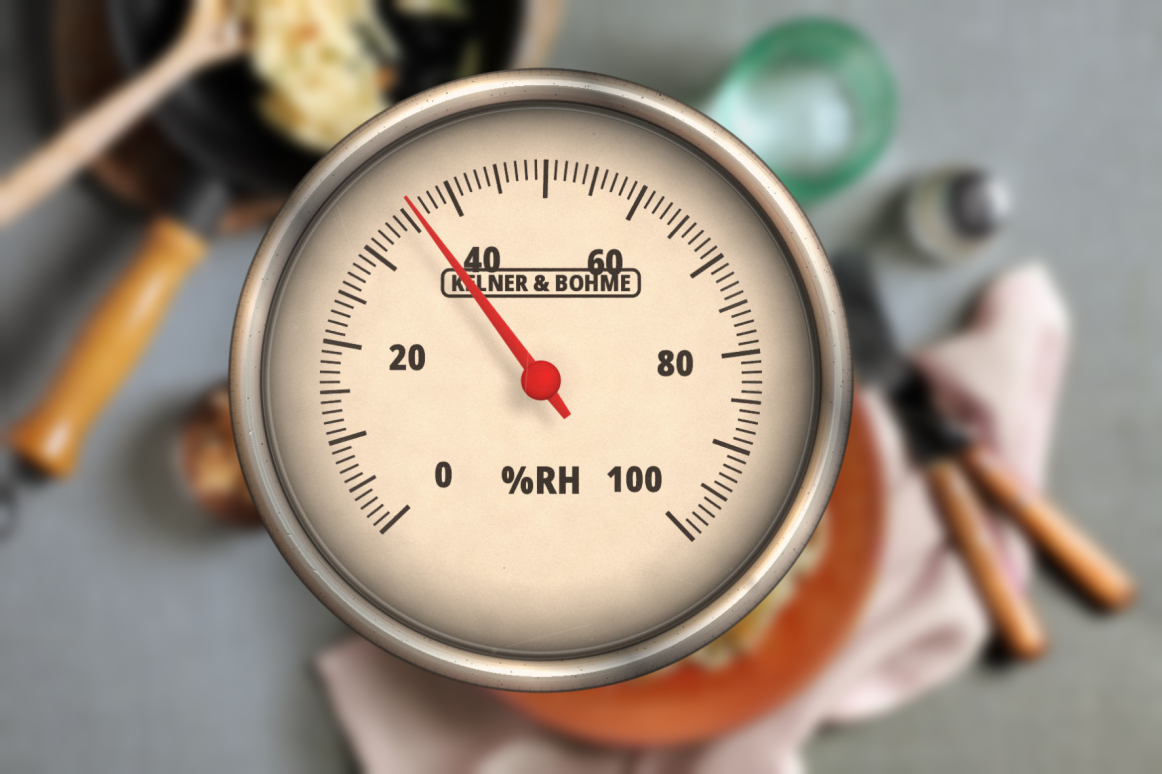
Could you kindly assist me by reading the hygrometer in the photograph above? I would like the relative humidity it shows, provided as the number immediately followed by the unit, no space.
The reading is 36%
